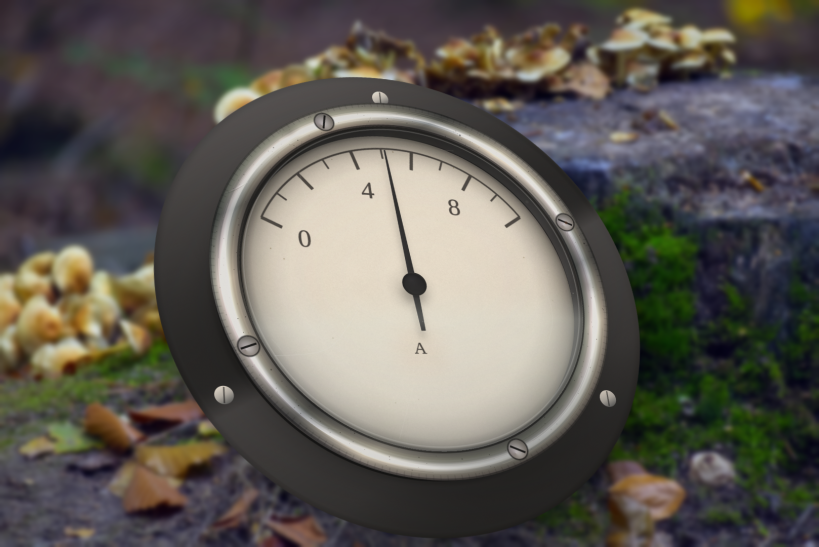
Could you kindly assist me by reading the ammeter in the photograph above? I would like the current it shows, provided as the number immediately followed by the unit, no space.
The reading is 5A
